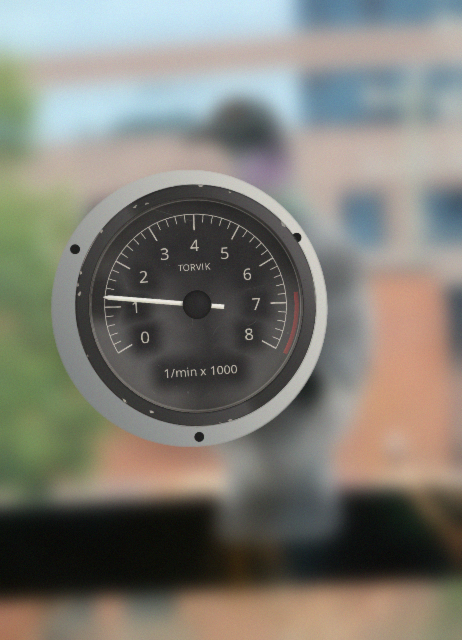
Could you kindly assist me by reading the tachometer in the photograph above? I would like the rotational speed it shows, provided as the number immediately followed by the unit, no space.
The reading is 1200rpm
